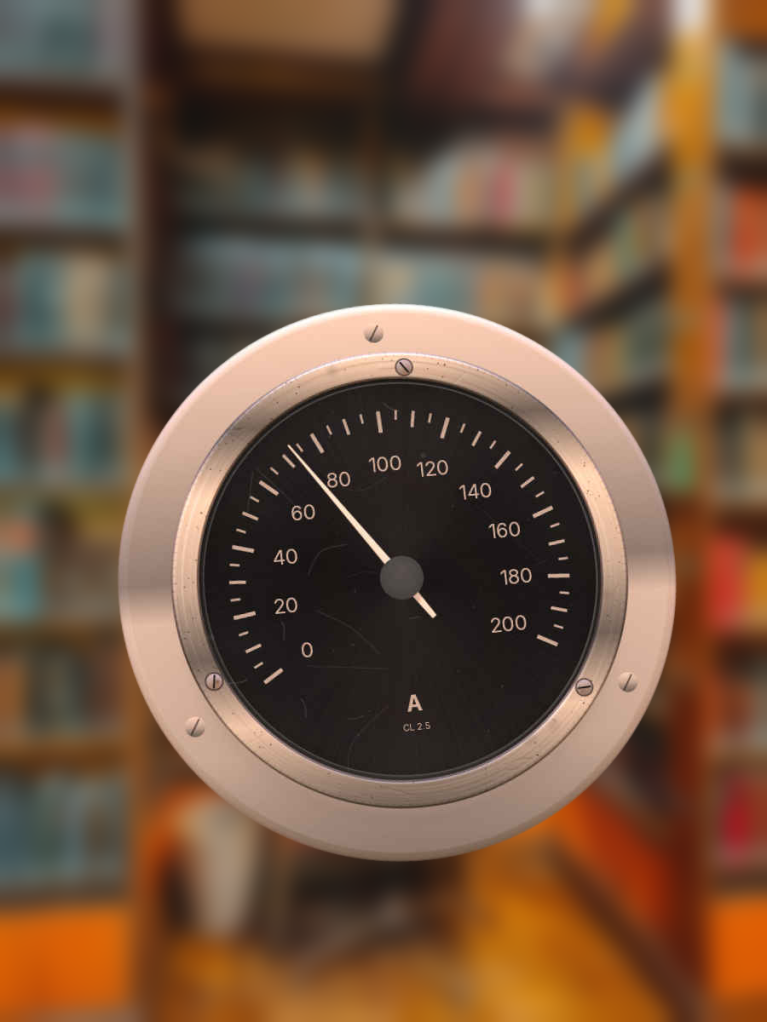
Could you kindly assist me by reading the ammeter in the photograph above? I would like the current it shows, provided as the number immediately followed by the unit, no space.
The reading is 72.5A
